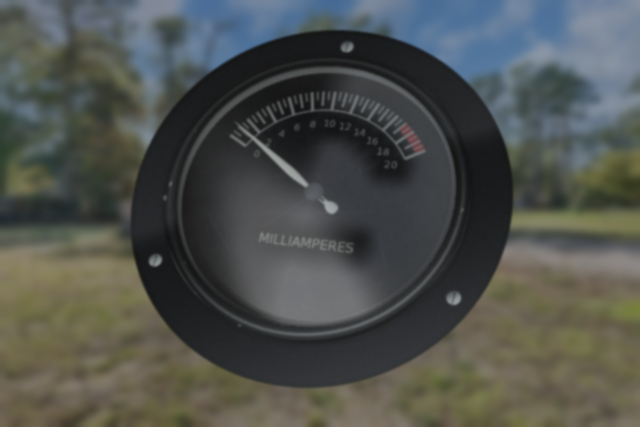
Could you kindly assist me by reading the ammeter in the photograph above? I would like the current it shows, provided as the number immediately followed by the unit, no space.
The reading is 1mA
